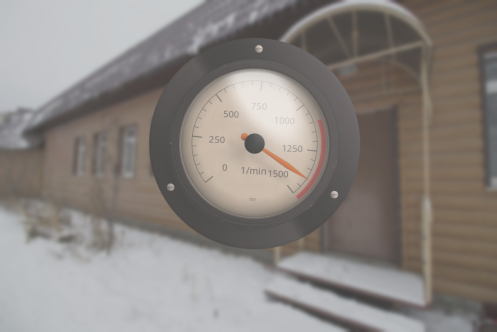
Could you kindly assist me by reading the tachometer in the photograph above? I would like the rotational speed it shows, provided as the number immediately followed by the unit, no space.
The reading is 1400rpm
